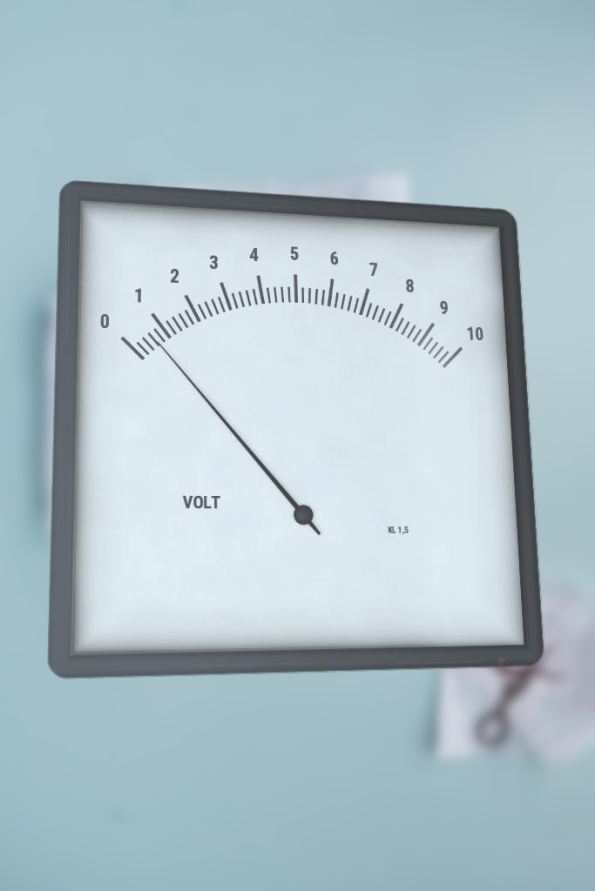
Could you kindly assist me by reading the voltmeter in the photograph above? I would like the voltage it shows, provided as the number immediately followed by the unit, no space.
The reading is 0.6V
